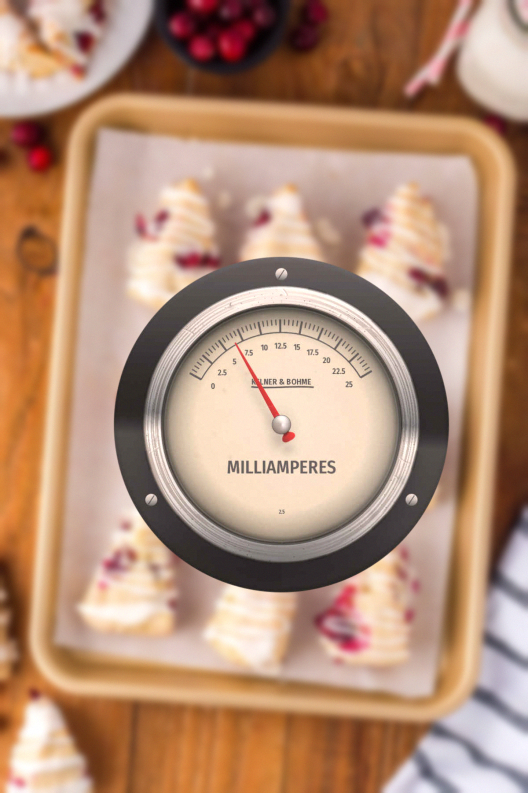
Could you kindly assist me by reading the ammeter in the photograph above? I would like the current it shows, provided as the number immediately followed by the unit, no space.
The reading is 6.5mA
